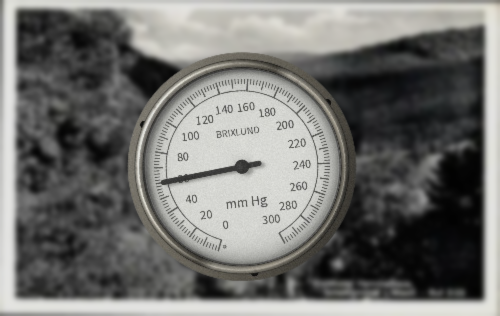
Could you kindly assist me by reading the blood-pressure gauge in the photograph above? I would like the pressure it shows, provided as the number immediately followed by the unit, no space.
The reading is 60mmHg
